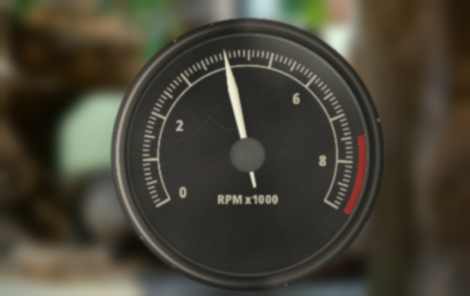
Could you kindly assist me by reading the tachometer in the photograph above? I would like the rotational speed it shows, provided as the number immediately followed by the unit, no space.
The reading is 4000rpm
